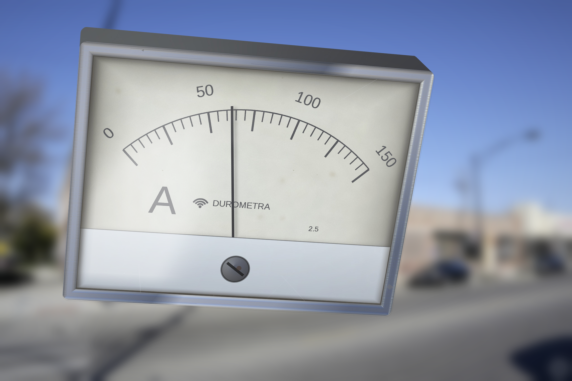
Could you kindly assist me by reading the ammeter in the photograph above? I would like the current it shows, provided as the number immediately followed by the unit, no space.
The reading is 62.5A
